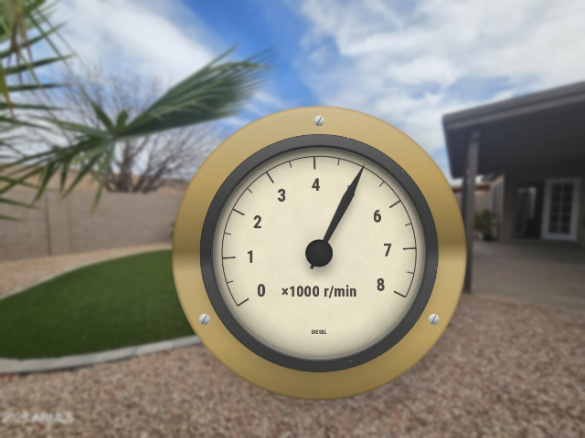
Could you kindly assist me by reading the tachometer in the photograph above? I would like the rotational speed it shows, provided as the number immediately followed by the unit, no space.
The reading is 5000rpm
